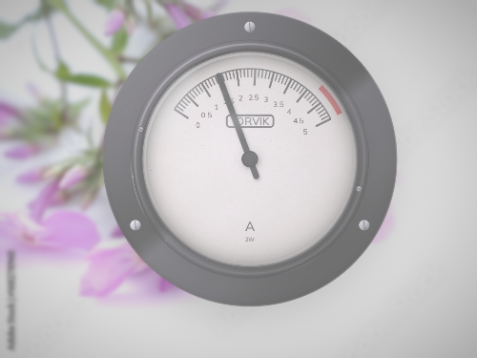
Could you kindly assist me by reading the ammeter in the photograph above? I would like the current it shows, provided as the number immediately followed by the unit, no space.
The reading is 1.5A
